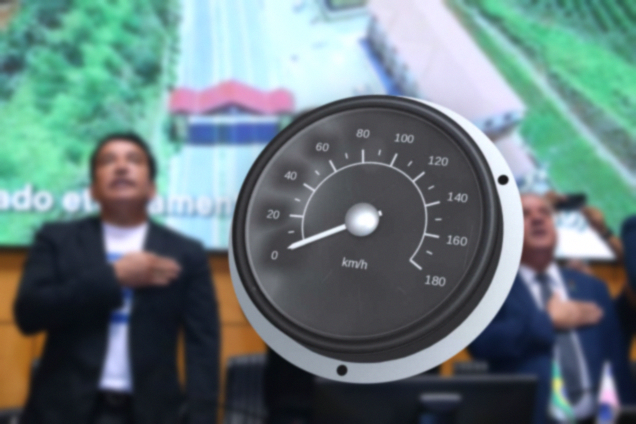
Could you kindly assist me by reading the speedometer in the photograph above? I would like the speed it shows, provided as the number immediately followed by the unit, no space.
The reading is 0km/h
